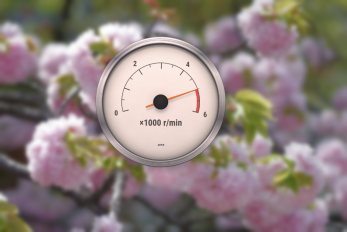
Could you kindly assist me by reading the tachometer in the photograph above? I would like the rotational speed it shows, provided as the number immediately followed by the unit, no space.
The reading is 5000rpm
